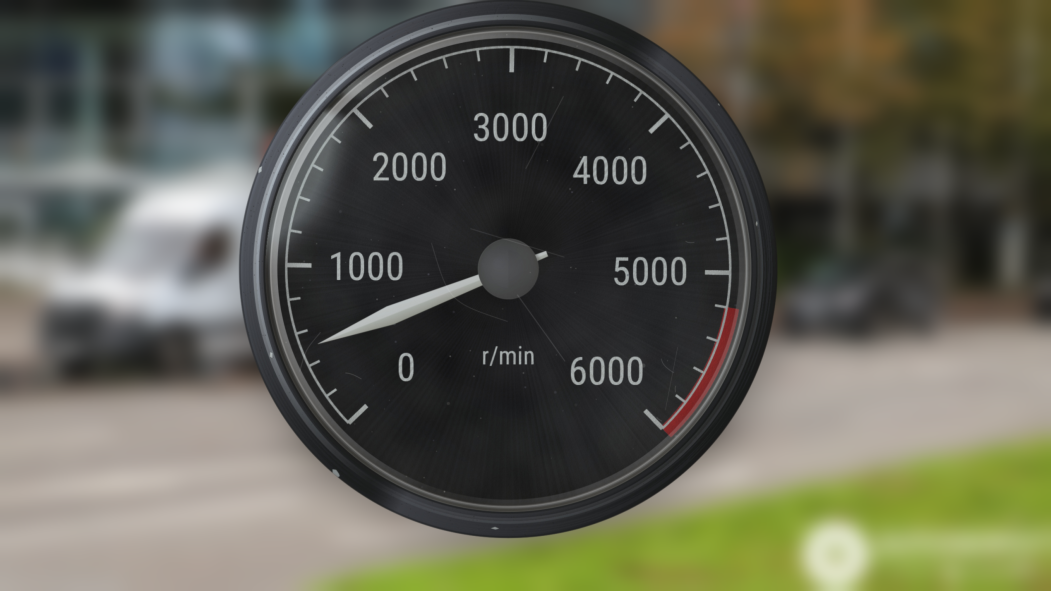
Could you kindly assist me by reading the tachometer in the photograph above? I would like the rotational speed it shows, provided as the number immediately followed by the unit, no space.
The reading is 500rpm
